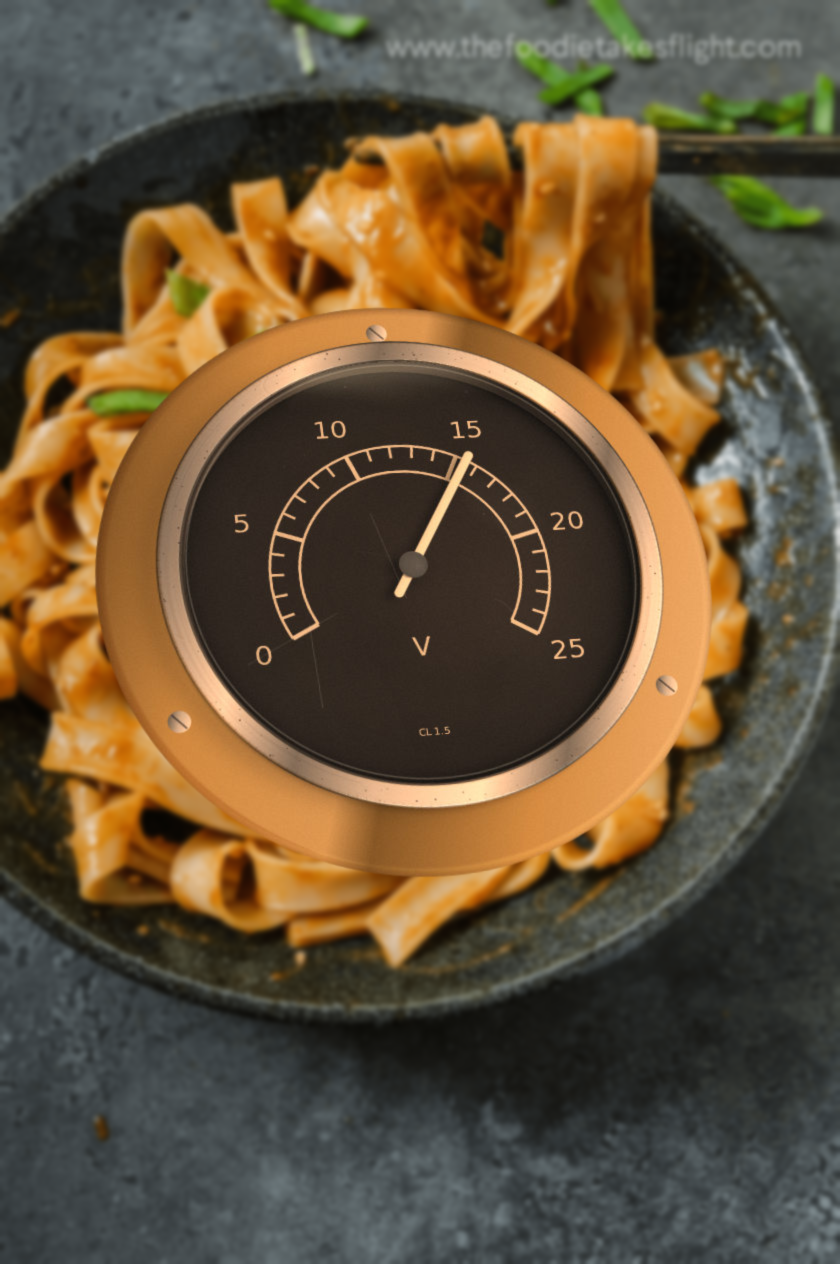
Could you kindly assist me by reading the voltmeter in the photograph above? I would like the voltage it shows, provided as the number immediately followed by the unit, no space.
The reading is 15.5V
